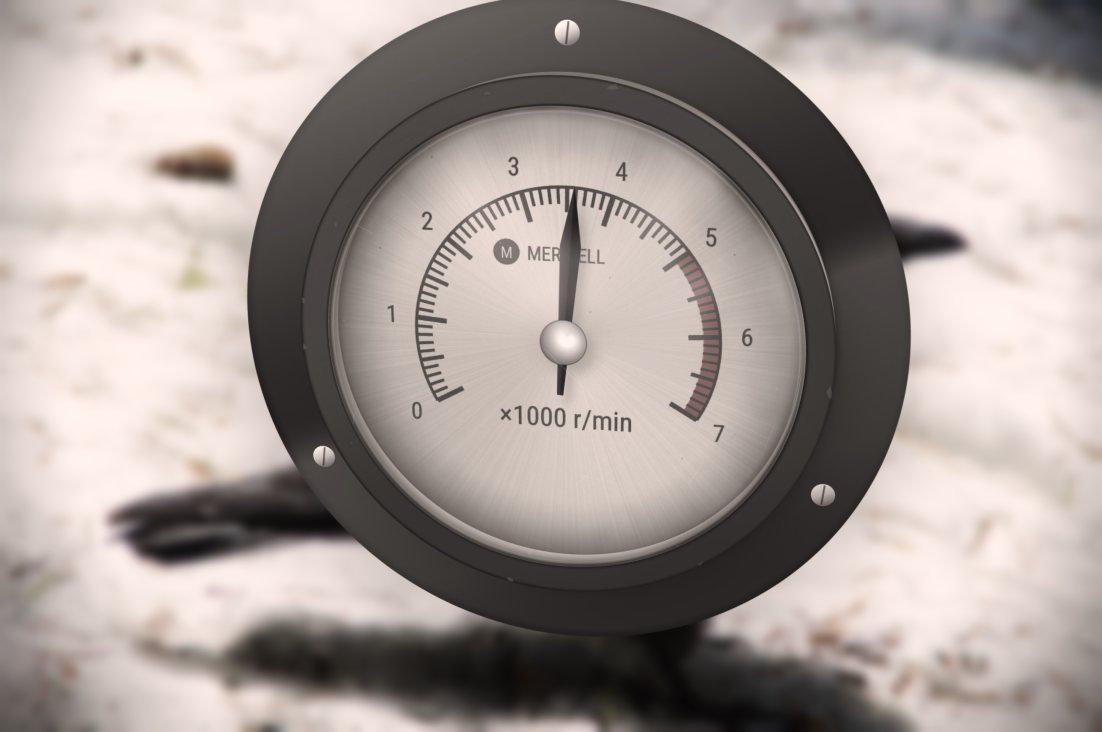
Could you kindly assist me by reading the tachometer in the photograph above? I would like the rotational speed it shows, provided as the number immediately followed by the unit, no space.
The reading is 3600rpm
